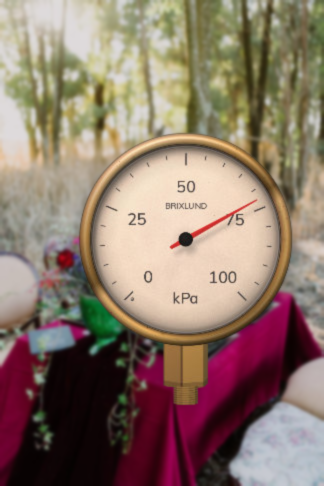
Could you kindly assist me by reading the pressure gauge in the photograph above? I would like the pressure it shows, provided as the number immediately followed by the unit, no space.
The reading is 72.5kPa
